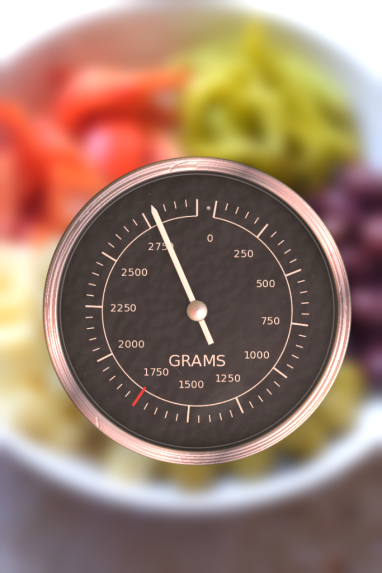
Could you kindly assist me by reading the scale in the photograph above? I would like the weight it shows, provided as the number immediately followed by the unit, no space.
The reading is 2800g
